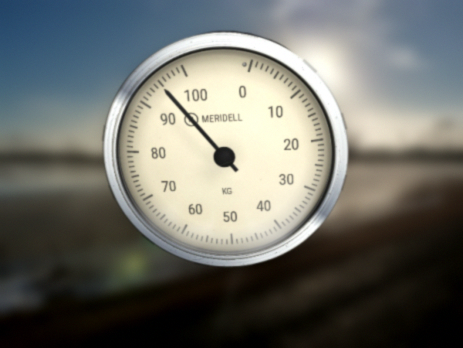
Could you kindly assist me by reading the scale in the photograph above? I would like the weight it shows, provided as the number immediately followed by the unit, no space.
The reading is 95kg
